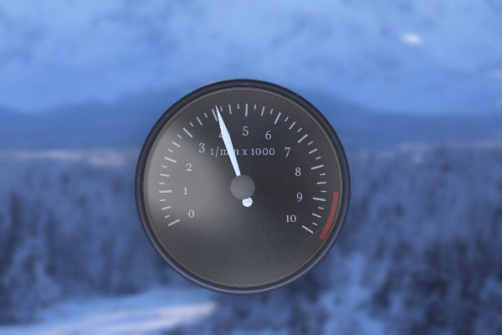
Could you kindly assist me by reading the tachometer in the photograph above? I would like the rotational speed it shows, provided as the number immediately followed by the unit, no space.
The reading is 4125rpm
